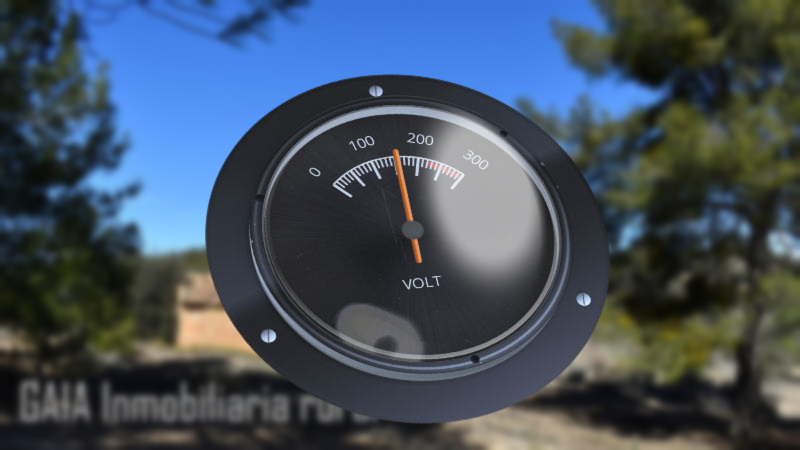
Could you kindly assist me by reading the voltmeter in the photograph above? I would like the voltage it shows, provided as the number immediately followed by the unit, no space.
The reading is 150V
